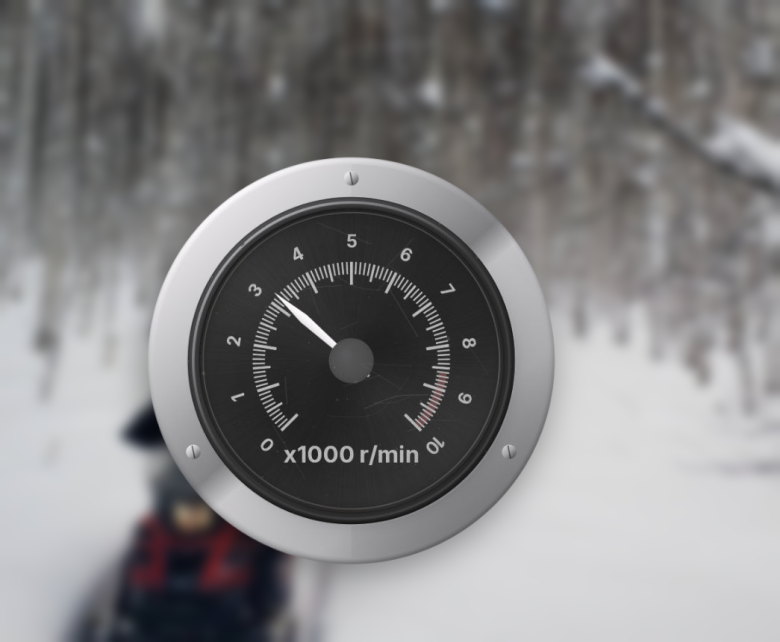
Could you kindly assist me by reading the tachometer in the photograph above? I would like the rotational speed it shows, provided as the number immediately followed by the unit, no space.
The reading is 3200rpm
